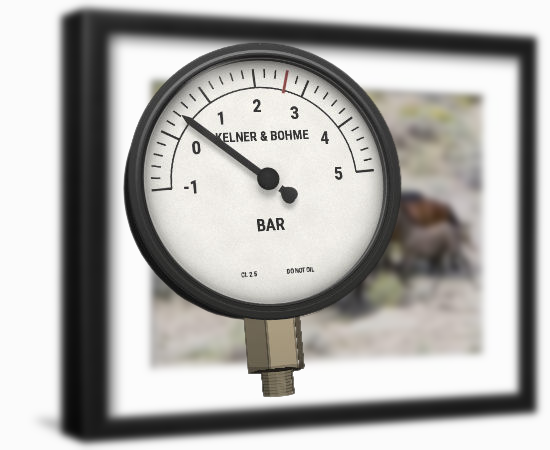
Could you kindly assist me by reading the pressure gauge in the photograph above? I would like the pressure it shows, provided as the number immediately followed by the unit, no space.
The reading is 0.4bar
